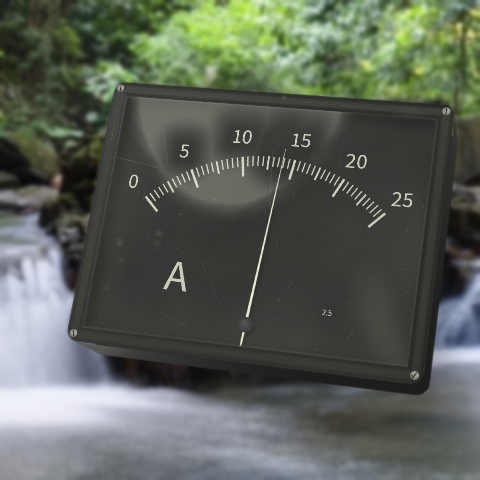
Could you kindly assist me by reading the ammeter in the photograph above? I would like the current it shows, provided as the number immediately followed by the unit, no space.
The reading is 14A
